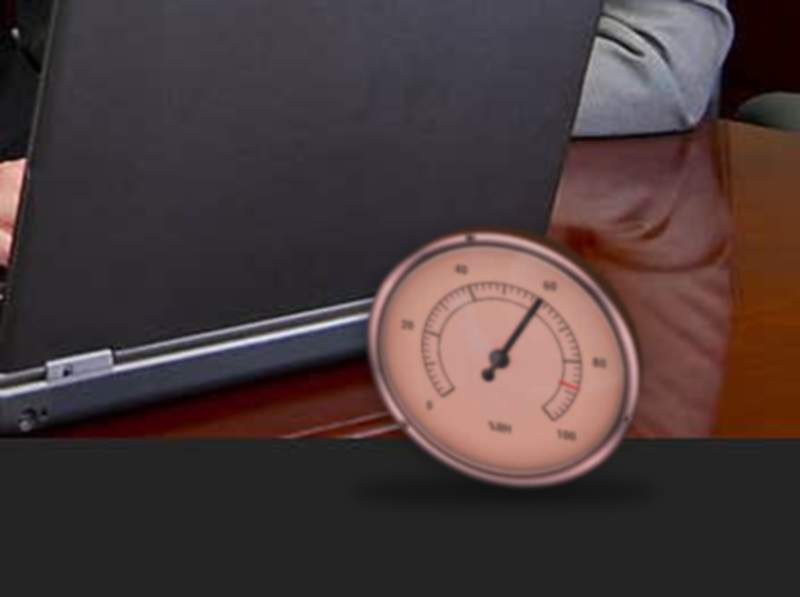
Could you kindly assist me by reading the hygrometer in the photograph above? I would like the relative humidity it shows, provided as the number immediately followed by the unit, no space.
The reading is 60%
